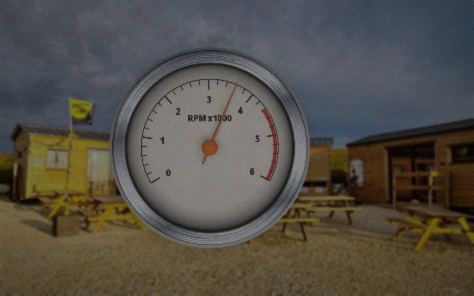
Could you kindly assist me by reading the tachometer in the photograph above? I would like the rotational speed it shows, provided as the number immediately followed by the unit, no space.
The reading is 3600rpm
